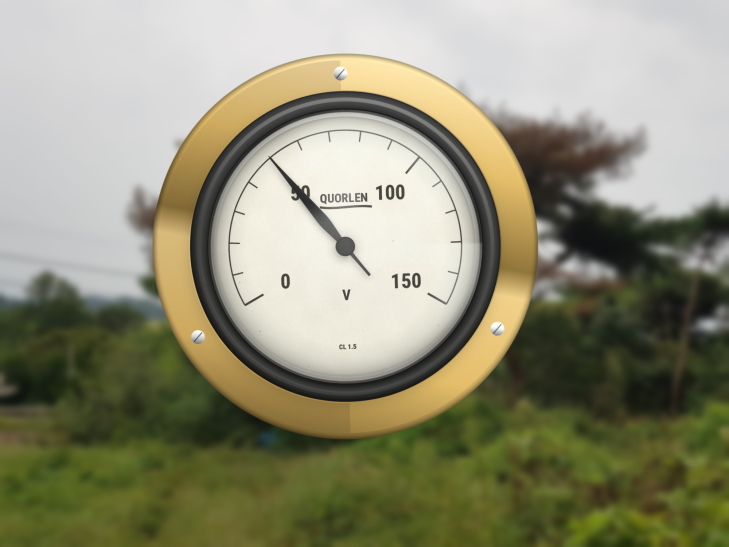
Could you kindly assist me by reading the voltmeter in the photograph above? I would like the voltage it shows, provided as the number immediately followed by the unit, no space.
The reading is 50V
